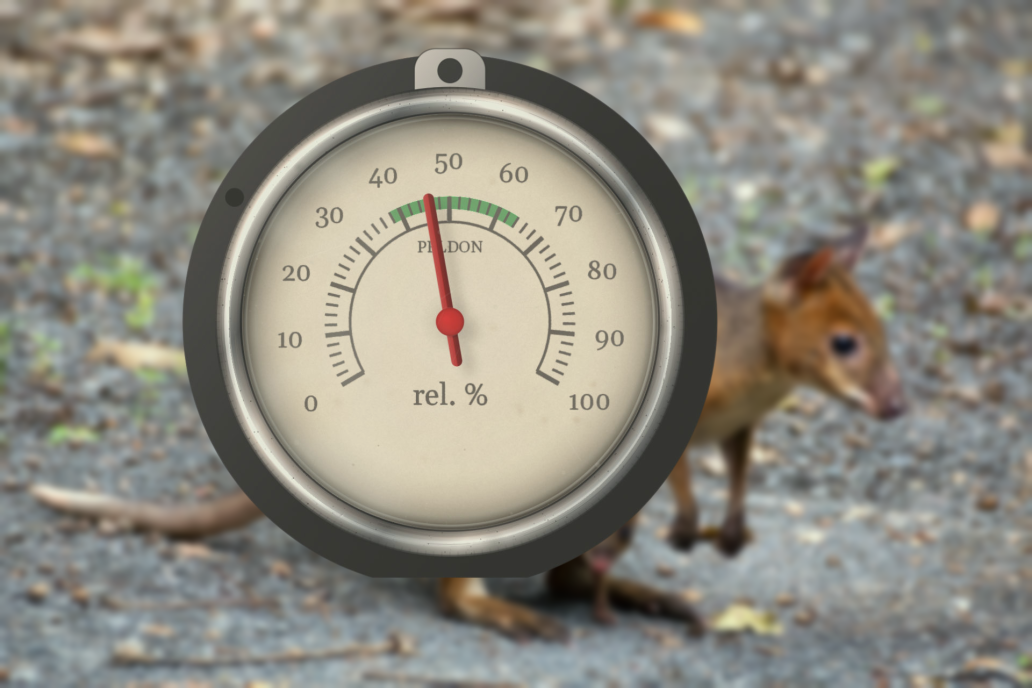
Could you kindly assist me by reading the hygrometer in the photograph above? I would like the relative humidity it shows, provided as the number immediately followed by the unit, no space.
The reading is 46%
